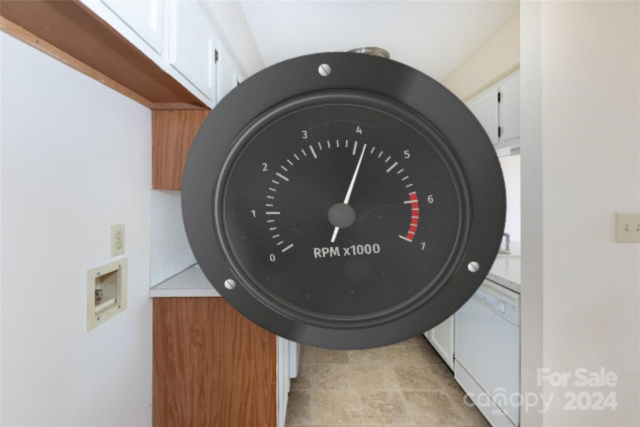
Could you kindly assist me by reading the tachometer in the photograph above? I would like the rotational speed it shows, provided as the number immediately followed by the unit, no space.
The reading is 4200rpm
